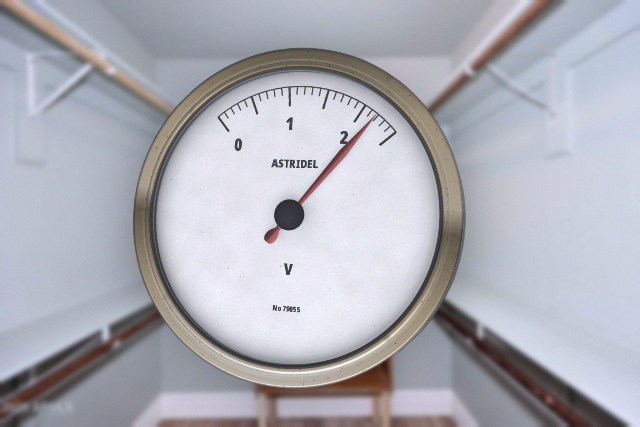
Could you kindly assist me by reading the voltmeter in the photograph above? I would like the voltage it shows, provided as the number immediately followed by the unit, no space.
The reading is 2.2V
